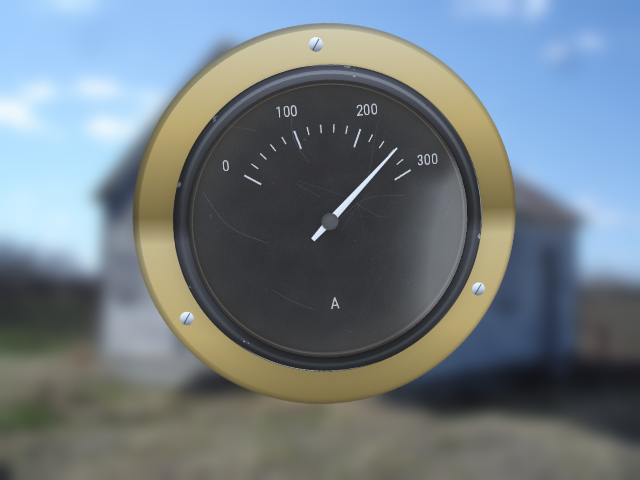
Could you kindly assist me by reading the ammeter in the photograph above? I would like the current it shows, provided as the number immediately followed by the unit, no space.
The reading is 260A
